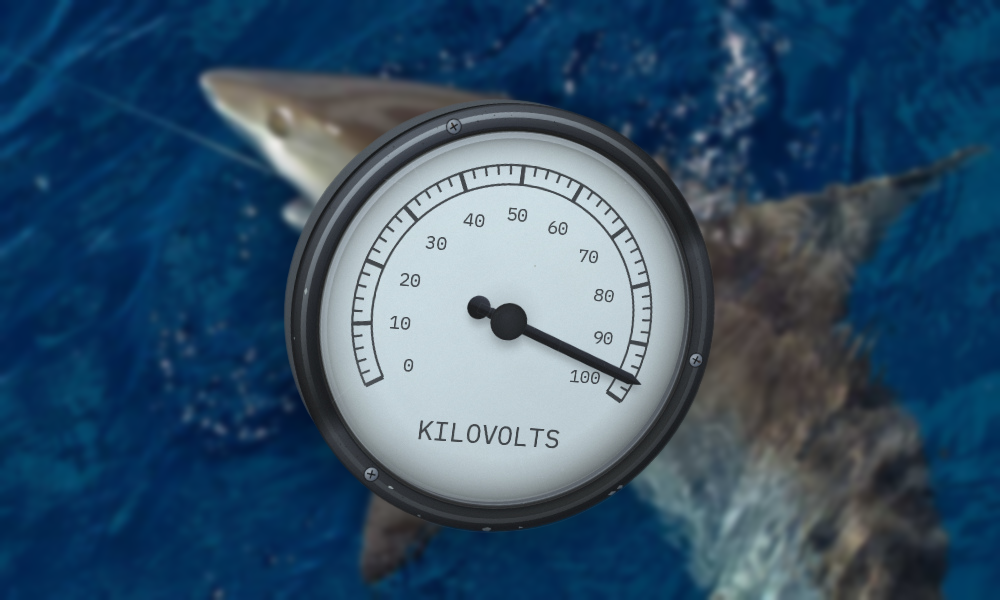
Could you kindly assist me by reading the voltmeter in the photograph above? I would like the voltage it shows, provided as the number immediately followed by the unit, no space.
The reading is 96kV
